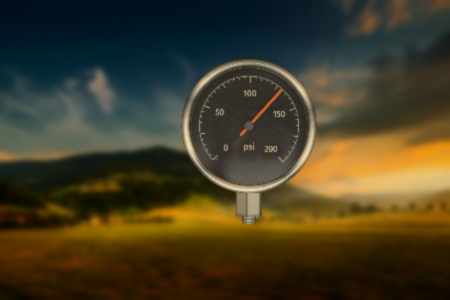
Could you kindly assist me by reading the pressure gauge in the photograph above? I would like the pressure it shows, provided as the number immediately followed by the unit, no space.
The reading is 130psi
